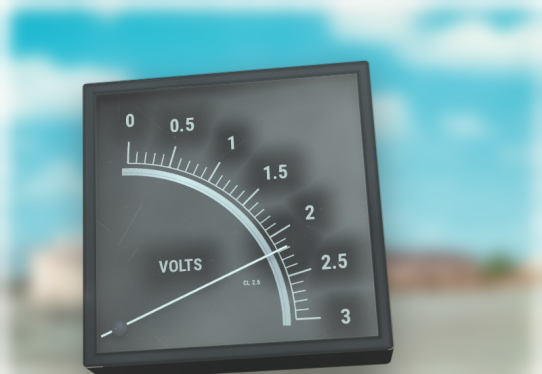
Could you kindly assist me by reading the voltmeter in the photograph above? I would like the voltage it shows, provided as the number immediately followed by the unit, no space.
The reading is 2.2V
